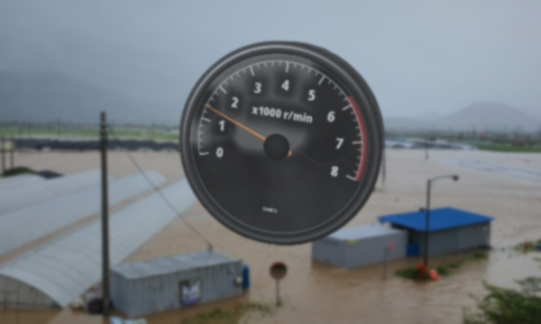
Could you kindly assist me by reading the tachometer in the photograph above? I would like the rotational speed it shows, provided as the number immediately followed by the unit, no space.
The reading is 1400rpm
